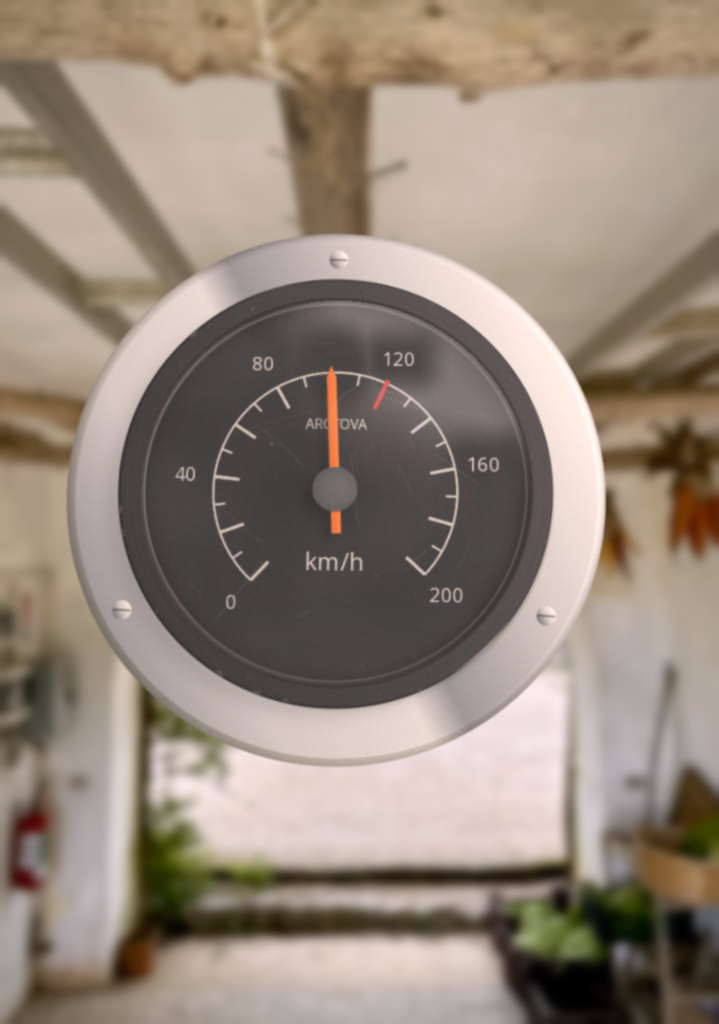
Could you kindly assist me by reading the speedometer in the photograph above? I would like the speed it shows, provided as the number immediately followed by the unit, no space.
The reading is 100km/h
